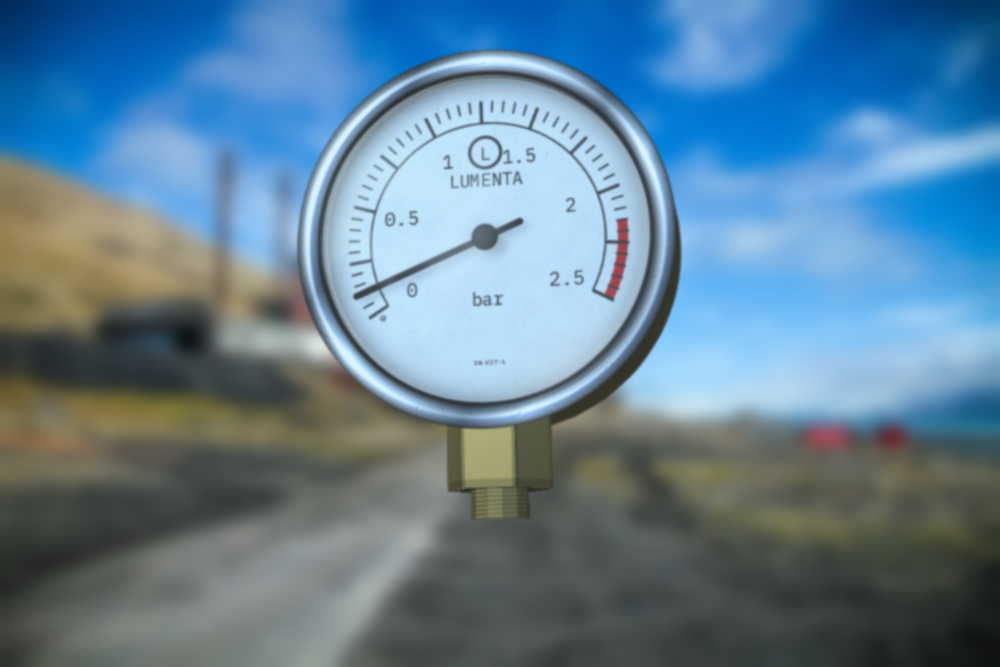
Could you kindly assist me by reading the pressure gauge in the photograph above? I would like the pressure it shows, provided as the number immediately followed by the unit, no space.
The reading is 0.1bar
